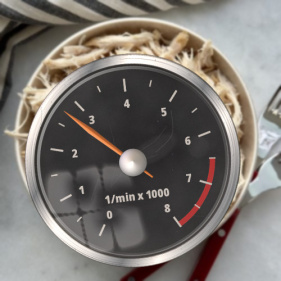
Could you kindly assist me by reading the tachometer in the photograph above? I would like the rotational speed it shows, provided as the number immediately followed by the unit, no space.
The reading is 2750rpm
